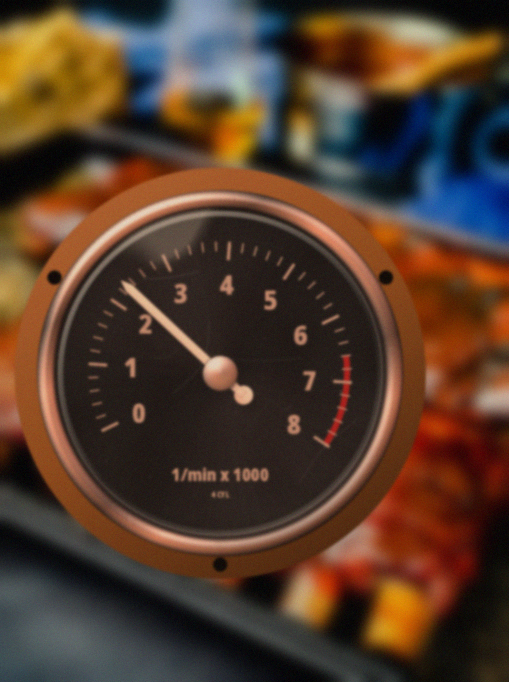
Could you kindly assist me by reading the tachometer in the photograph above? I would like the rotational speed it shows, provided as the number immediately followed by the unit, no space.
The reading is 2300rpm
